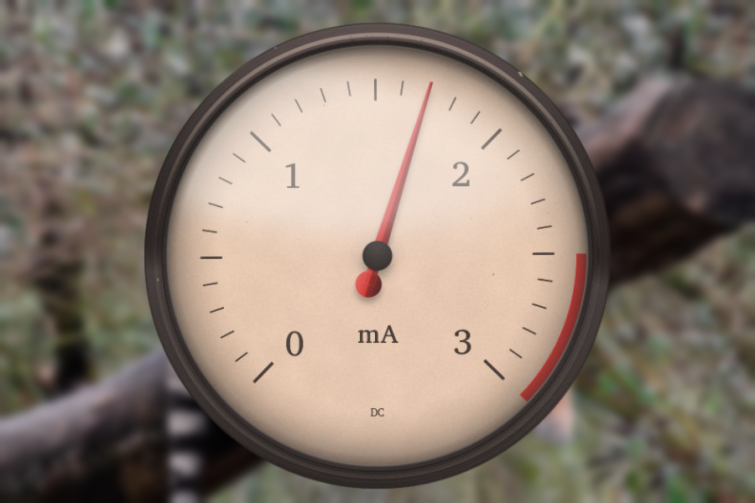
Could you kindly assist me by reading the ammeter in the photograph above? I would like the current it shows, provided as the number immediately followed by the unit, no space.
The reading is 1.7mA
